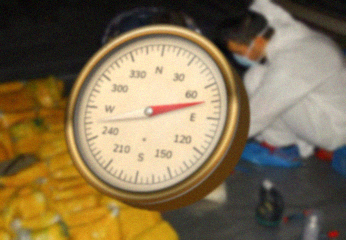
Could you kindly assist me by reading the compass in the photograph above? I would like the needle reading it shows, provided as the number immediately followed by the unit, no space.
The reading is 75°
